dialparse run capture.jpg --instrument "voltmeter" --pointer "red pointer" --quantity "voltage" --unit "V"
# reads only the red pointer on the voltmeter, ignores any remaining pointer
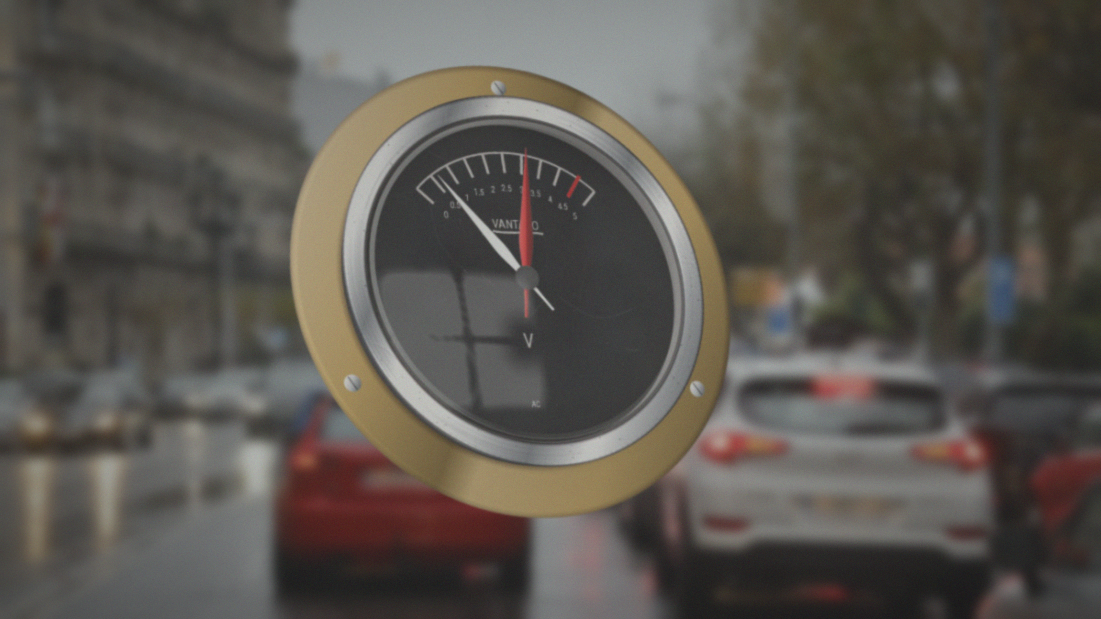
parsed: 3 V
